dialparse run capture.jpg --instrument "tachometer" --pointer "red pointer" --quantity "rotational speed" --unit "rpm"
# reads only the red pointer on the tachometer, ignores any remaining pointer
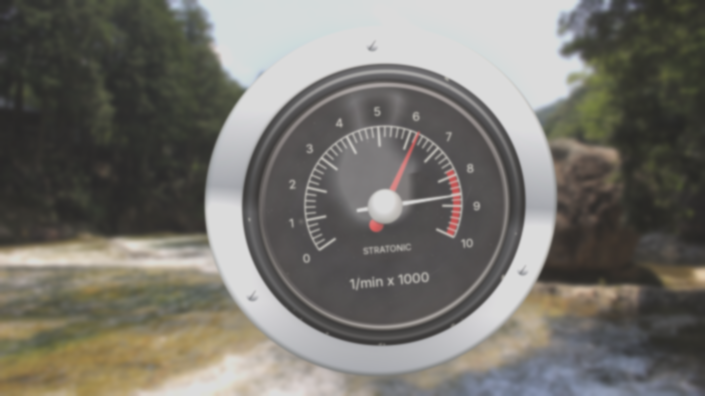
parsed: 6200 rpm
